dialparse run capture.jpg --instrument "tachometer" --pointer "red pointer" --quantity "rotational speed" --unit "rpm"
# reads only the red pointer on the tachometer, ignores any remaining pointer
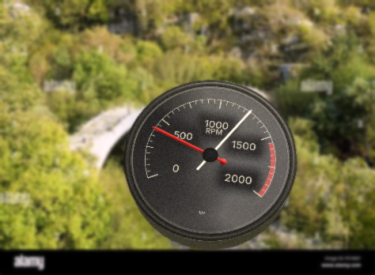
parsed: 400 rpm
